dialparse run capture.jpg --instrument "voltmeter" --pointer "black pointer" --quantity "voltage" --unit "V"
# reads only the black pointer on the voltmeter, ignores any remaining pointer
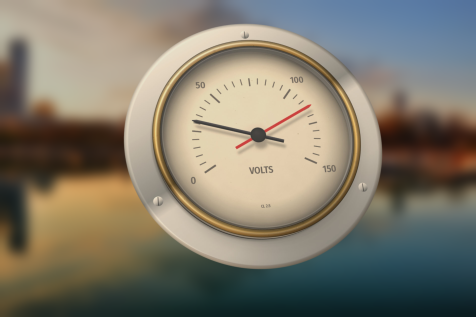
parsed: 30 V
